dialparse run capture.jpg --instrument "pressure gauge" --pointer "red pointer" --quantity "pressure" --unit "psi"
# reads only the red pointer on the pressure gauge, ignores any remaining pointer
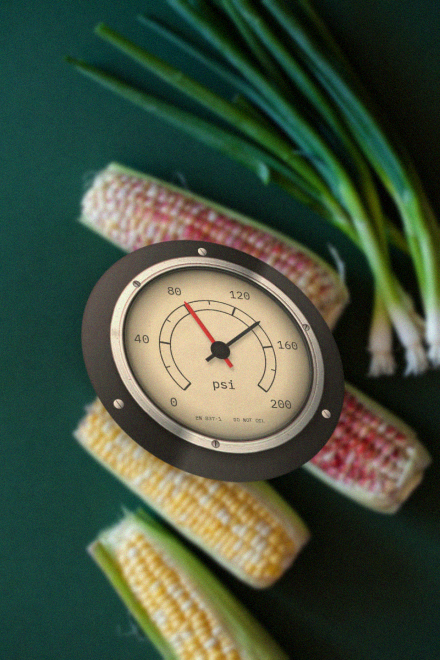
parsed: 80 psi
